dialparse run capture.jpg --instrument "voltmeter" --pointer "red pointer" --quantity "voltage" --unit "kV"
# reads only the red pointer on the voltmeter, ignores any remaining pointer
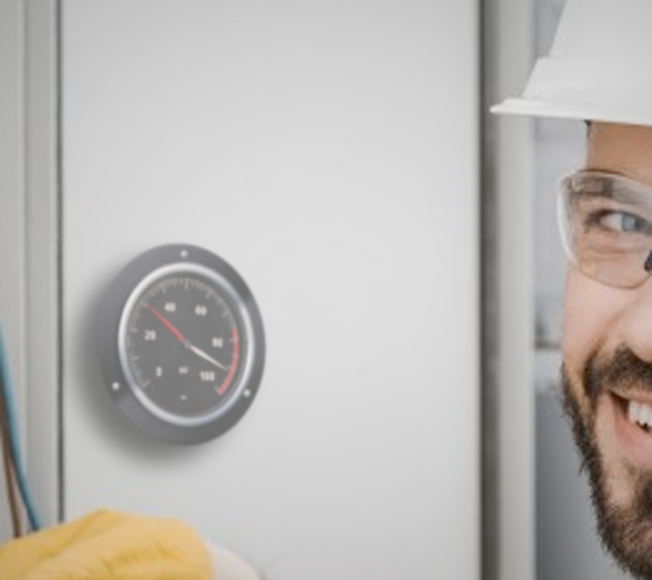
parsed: 30 kV
